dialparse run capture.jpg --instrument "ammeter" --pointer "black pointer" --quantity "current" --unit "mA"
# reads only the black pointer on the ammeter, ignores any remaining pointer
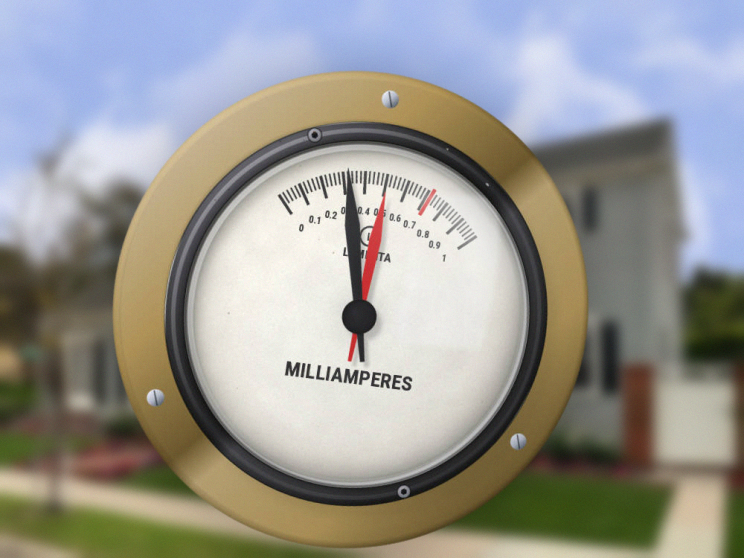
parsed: 0.32 mA
